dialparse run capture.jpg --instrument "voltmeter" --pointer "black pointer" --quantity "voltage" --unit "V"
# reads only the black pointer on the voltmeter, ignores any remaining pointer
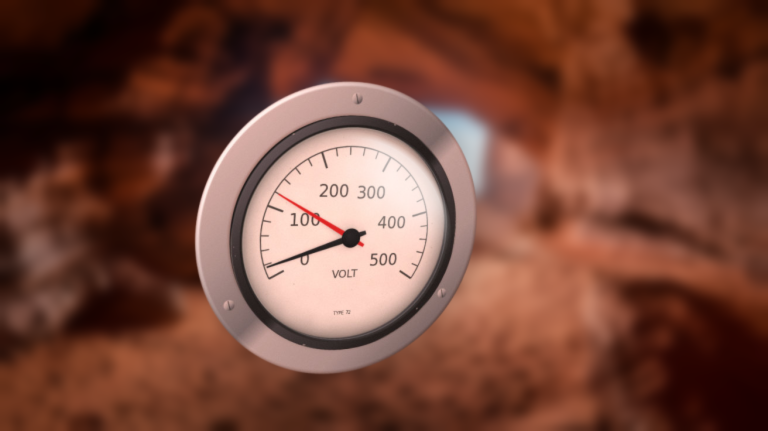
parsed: 20 V
